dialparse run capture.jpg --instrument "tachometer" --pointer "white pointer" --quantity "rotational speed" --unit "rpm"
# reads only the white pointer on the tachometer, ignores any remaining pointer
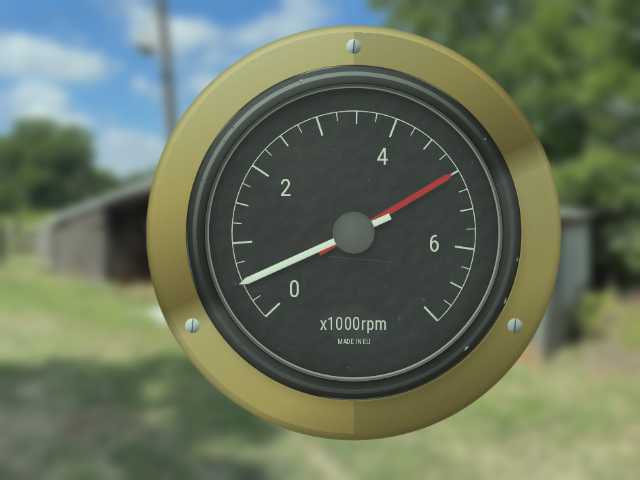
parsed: 500 rpm
